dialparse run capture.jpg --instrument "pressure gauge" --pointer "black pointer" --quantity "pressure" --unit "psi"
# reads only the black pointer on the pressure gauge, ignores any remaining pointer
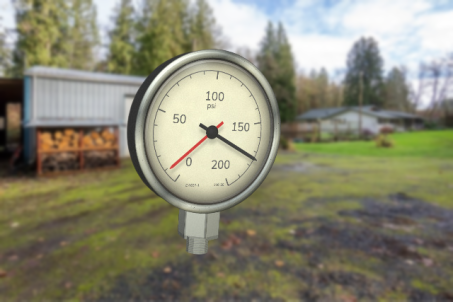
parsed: 175 psi
